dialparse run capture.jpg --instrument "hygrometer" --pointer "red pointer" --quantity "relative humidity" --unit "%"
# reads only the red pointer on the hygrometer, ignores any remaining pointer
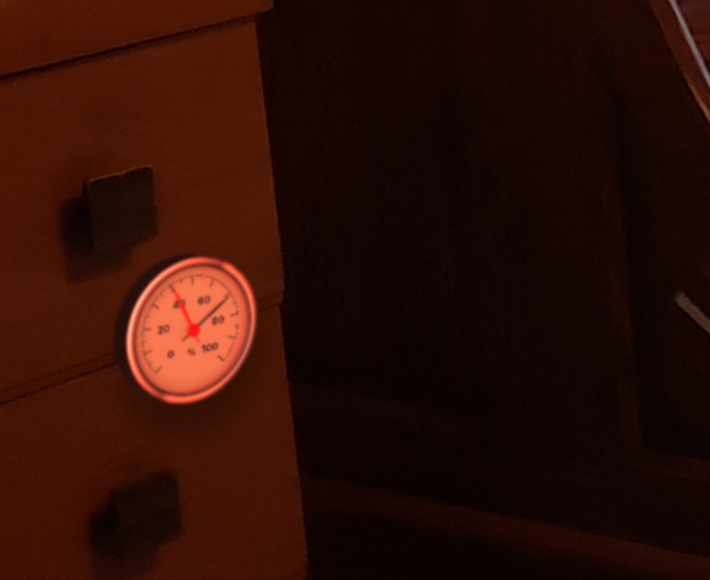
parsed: 40 %
